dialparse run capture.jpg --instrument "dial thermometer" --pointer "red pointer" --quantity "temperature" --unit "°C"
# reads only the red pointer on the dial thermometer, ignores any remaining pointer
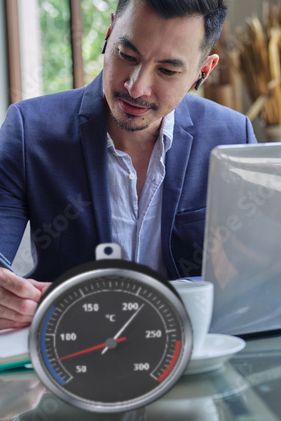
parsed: 75 °C
